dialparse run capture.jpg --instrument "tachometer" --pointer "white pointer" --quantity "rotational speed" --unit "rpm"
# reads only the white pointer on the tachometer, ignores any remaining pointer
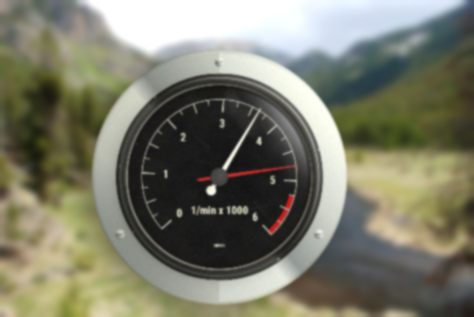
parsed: 3625 rpm
